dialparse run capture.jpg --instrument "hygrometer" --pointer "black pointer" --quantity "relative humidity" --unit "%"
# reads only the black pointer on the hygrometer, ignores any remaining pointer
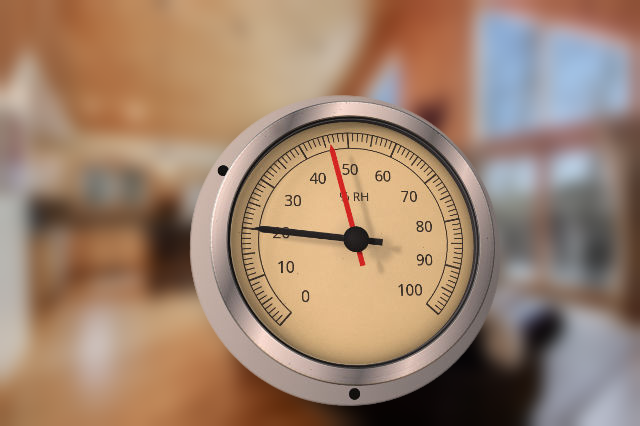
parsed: 20 %
